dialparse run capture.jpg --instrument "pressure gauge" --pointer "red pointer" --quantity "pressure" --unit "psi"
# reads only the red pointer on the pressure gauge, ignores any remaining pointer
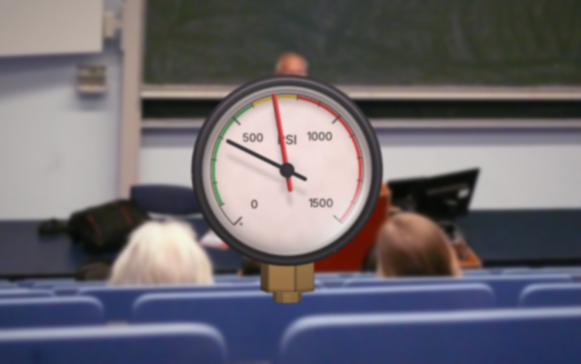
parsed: 700 psi
